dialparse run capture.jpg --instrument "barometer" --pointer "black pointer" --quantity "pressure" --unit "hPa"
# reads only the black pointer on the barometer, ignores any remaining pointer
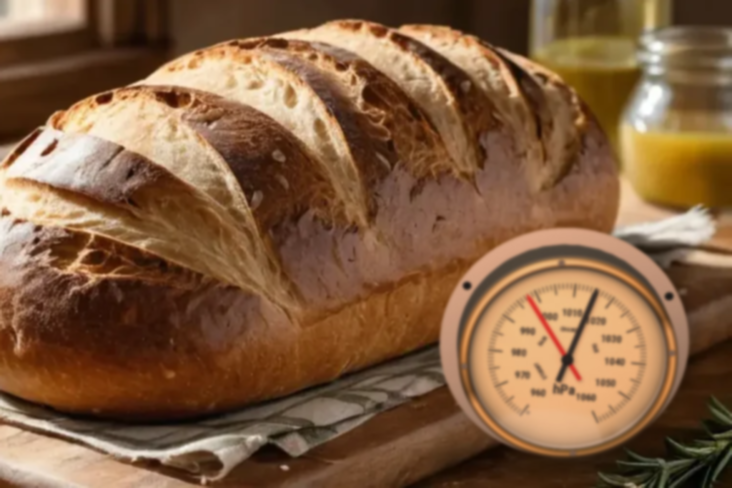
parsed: 1015 hPa
